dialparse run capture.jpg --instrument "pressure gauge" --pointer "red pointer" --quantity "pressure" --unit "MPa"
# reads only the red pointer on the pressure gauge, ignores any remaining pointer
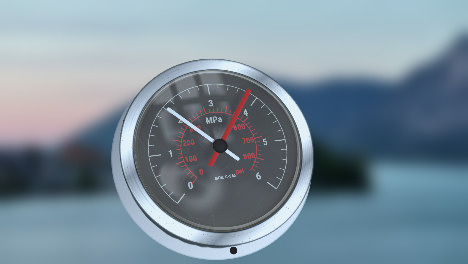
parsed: 3.8 MPa
